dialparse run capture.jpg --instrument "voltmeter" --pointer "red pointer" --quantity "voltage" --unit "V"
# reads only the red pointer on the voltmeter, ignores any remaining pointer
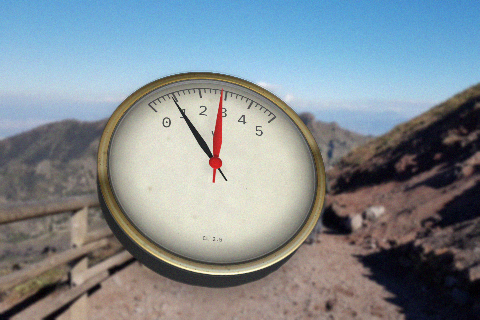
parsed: 2.8 V
